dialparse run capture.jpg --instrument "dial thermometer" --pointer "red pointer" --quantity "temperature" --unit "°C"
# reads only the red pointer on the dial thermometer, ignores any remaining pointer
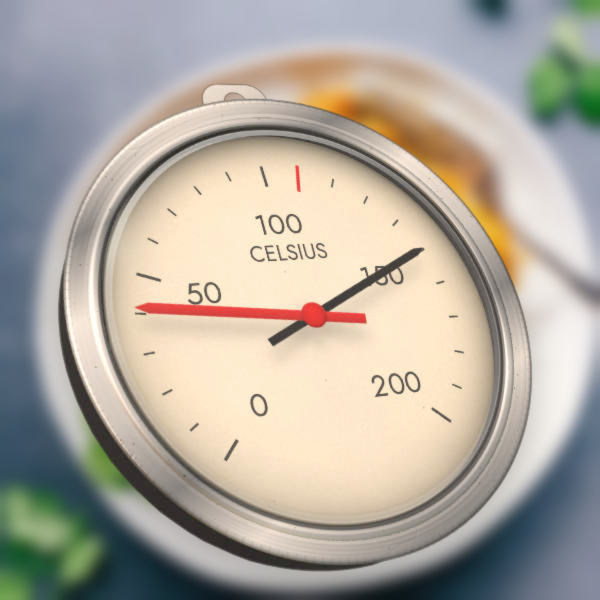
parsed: 40 °C
